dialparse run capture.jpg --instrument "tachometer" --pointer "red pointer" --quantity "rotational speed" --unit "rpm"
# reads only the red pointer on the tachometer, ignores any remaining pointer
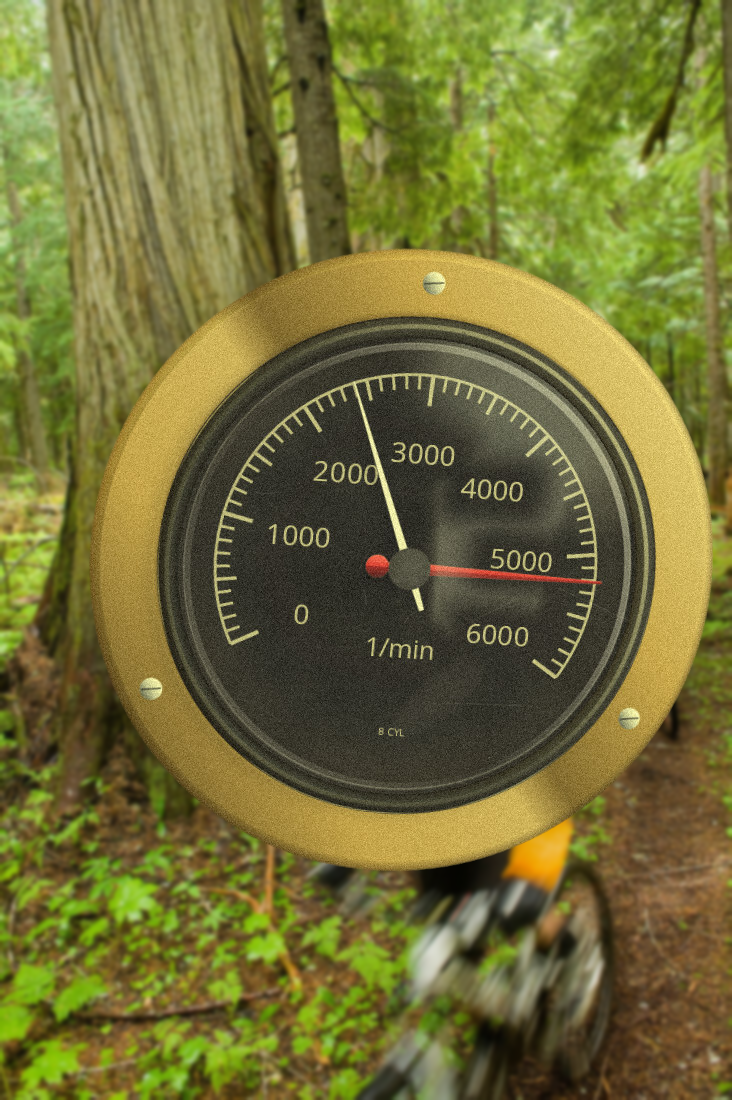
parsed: 5200 rpm
